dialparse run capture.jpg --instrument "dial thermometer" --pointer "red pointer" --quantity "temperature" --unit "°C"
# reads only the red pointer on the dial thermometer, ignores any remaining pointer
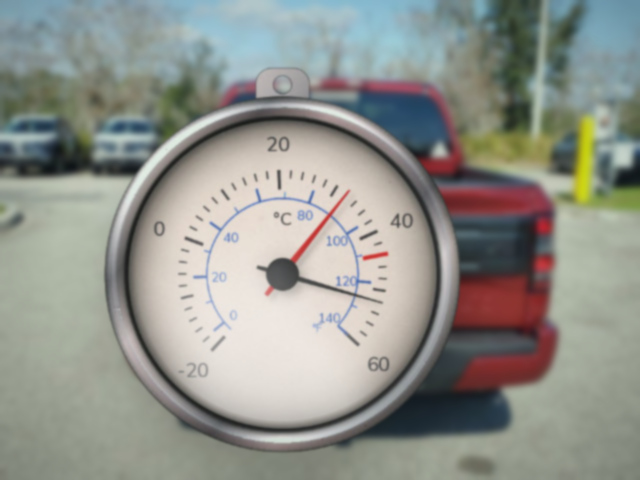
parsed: 32 °C
